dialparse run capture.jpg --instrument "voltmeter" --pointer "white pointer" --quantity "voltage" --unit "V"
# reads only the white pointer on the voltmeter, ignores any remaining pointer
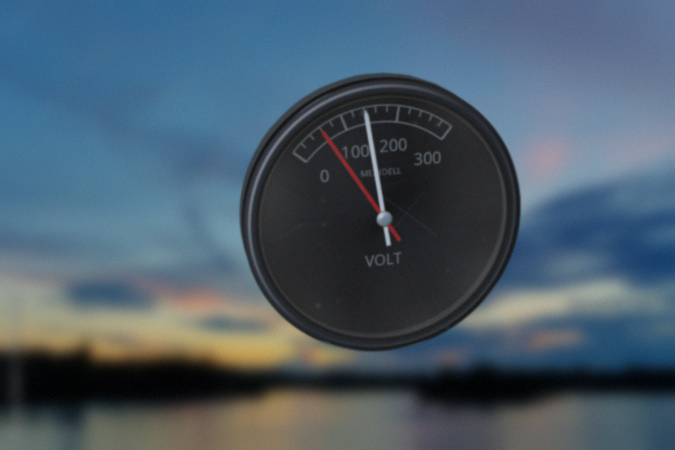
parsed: 140 V
